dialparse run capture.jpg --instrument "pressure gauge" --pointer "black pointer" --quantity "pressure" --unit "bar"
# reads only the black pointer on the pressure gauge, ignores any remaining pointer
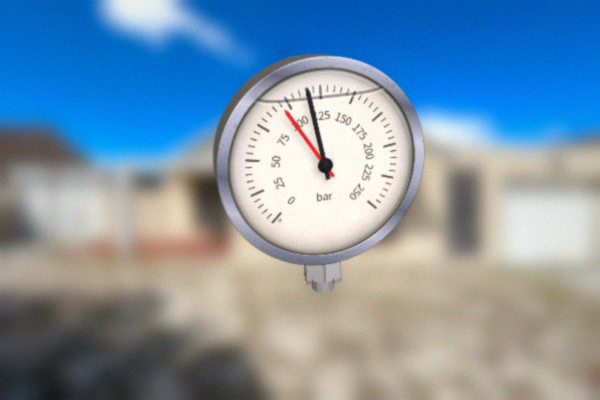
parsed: 115 bar
